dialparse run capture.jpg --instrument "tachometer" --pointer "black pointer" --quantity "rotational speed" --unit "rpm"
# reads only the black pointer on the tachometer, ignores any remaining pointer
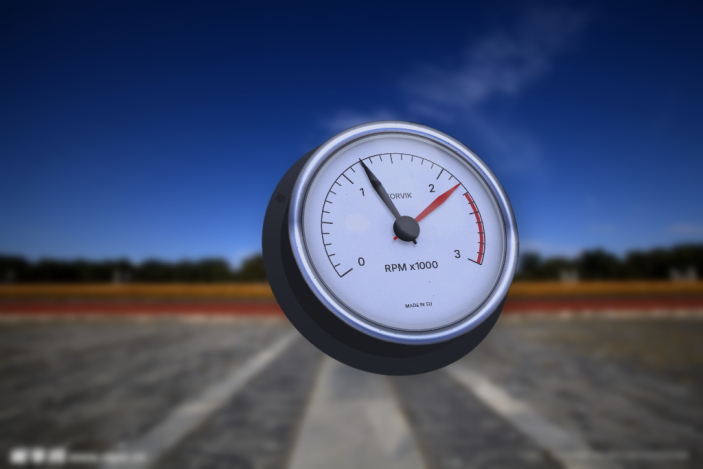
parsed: 1200 rpm
